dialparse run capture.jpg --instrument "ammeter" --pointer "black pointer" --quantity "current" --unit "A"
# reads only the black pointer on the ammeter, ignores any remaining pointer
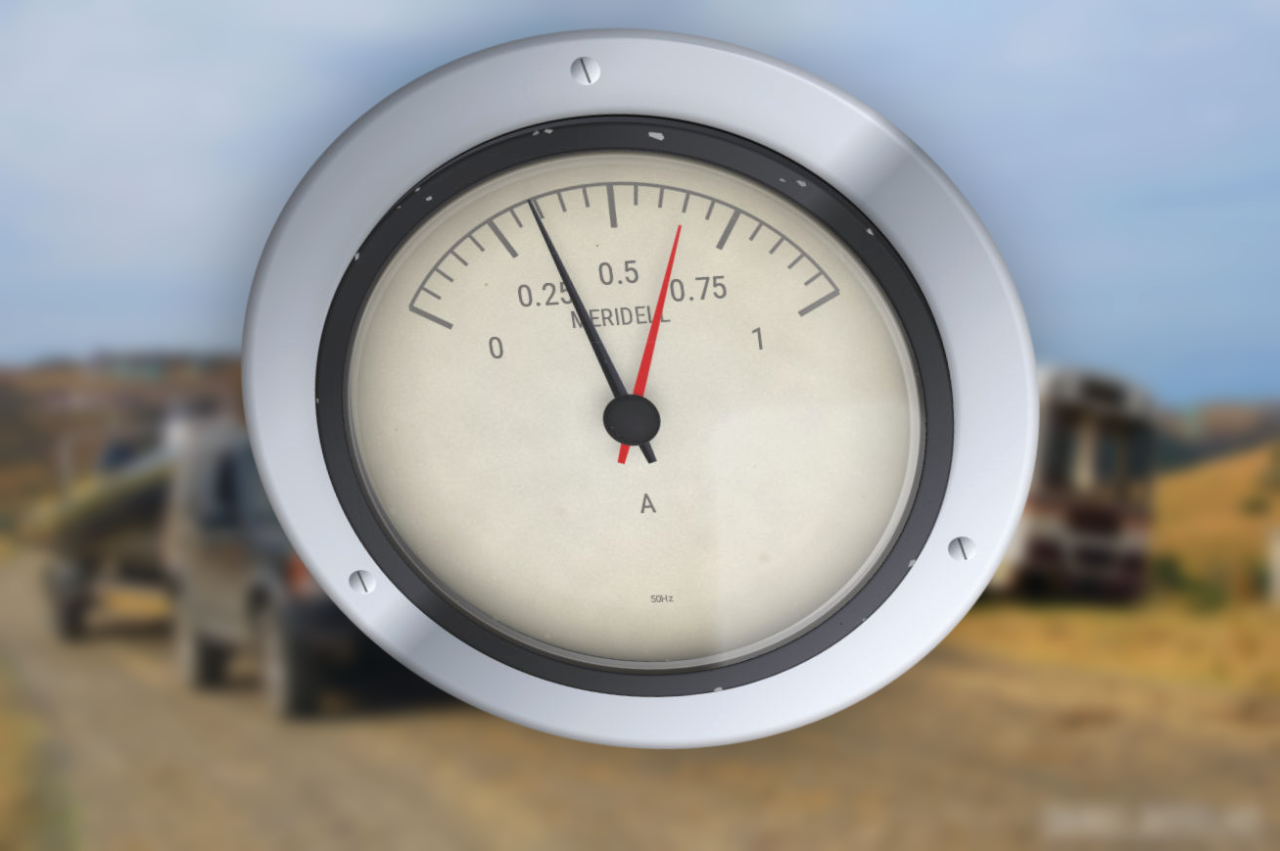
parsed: 0.35 A
